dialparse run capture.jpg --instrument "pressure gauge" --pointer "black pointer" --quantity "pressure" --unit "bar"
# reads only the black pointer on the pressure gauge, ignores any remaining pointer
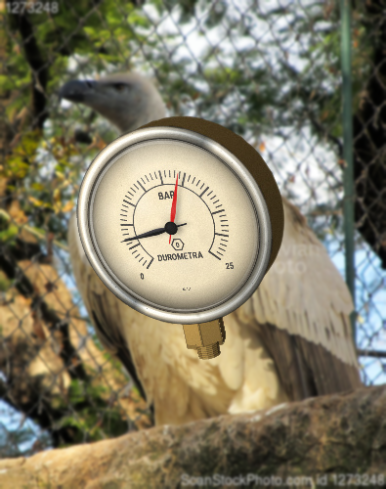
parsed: 3.5 bar
